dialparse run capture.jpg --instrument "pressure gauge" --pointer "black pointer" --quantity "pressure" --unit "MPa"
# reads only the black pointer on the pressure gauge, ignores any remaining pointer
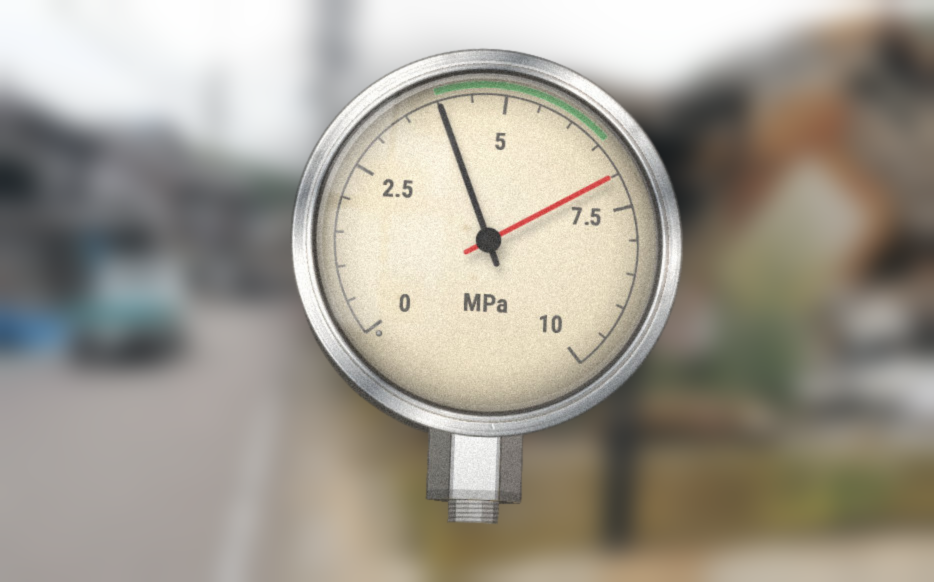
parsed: 4 MPa
